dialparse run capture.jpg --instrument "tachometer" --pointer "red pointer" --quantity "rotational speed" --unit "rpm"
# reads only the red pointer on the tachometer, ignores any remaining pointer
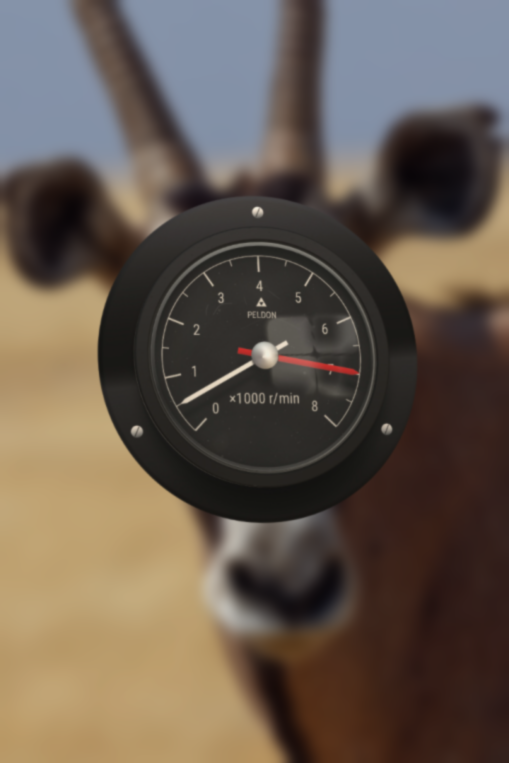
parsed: 7000 rpm
